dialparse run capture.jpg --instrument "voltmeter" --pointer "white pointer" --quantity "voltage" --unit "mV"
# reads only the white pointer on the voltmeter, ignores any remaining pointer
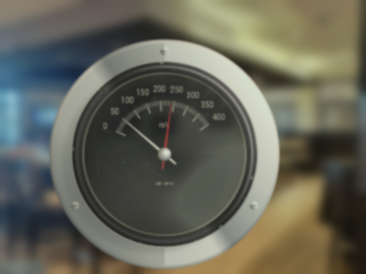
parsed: 50 mV
